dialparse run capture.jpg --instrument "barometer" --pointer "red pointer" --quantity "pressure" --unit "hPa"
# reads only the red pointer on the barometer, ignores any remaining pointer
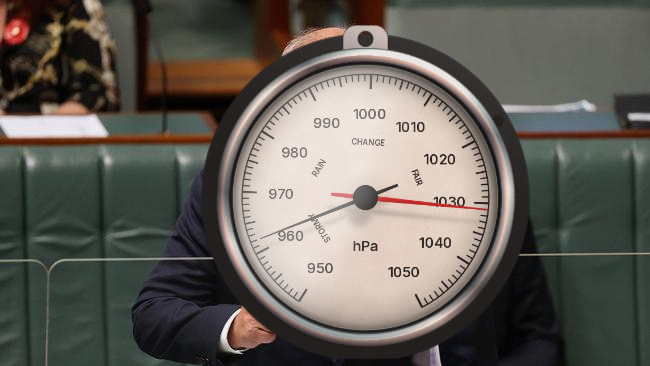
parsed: 1031 hPa
